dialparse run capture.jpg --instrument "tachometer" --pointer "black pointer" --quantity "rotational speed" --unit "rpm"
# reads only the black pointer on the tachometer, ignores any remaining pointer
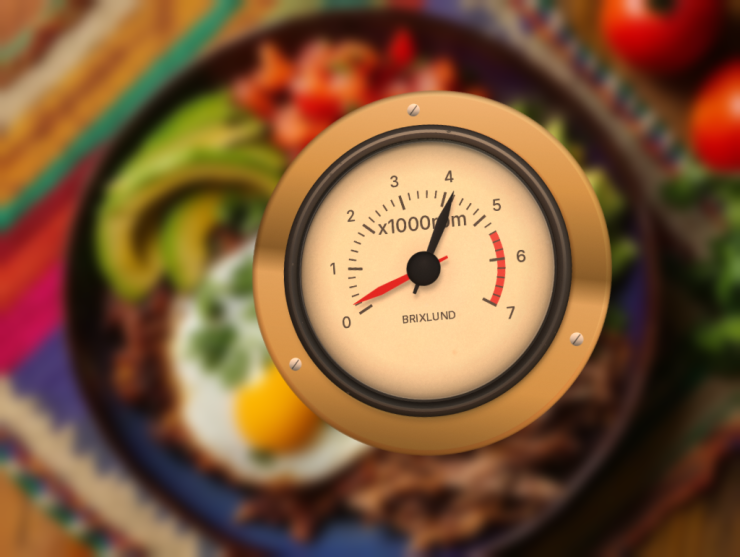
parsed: 4200 rpm
